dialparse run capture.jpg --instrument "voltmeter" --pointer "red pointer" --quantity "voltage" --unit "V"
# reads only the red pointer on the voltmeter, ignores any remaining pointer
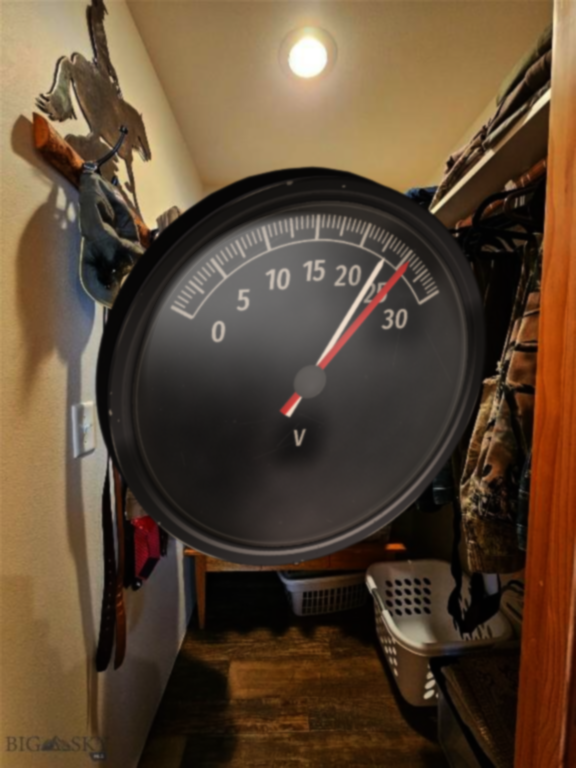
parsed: 25 V
